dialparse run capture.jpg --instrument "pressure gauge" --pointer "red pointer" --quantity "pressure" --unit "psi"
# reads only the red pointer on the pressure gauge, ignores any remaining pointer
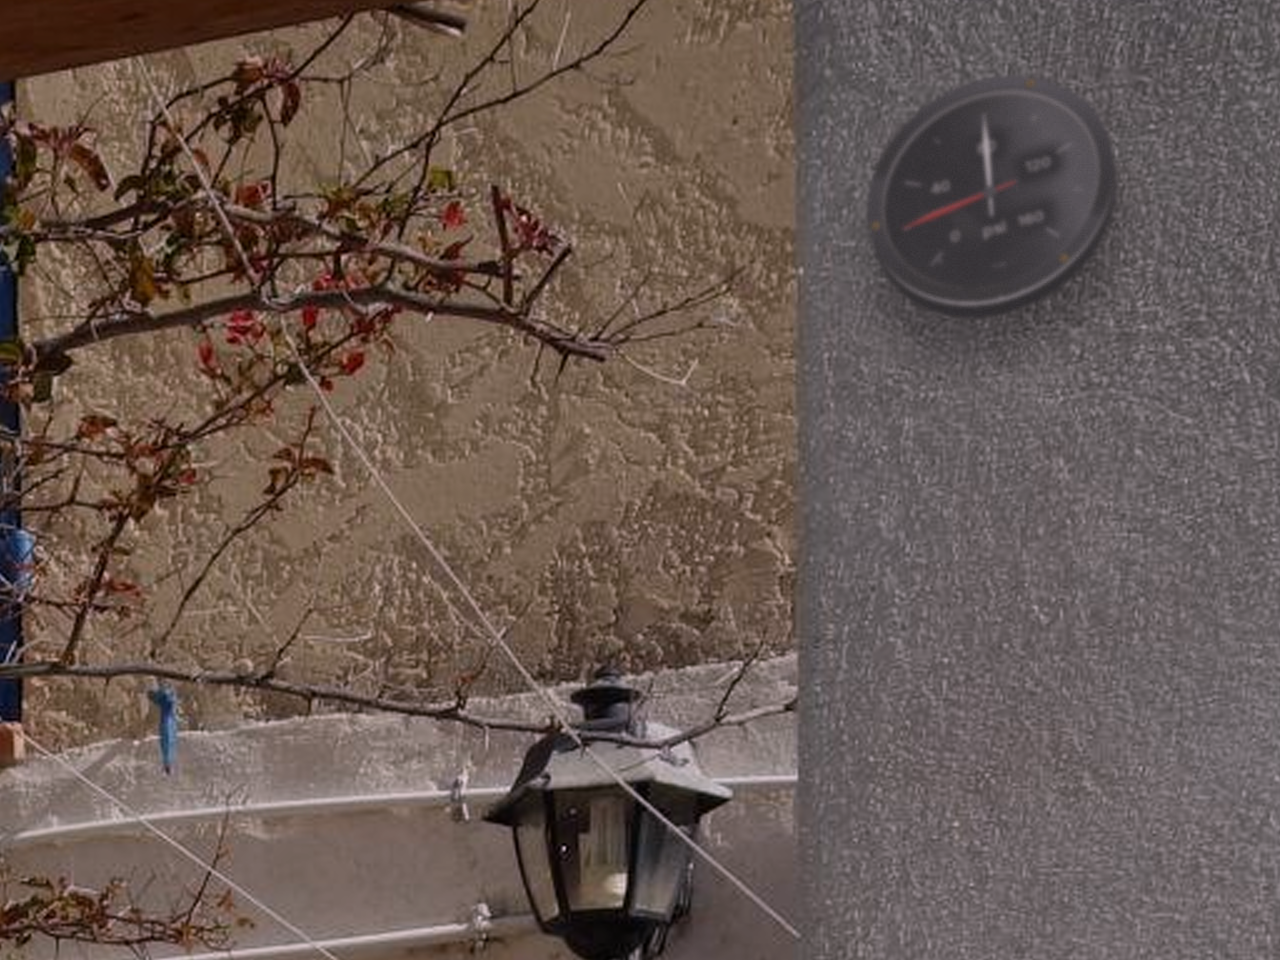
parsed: 20 psi
